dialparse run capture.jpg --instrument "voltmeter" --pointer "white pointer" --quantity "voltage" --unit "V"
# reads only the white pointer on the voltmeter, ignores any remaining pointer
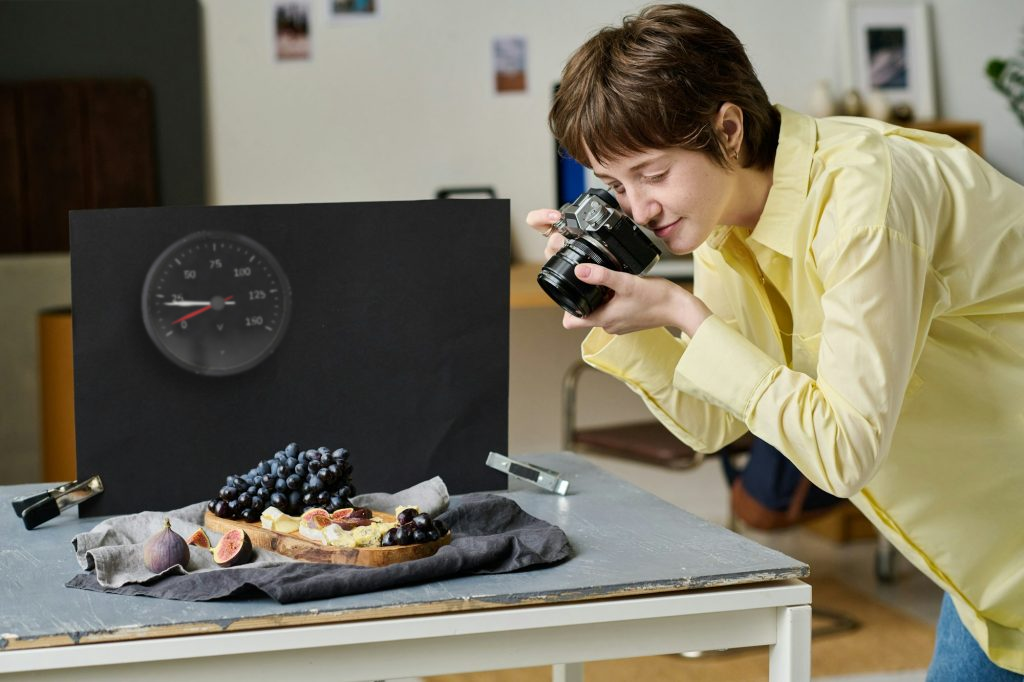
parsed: 20 V
